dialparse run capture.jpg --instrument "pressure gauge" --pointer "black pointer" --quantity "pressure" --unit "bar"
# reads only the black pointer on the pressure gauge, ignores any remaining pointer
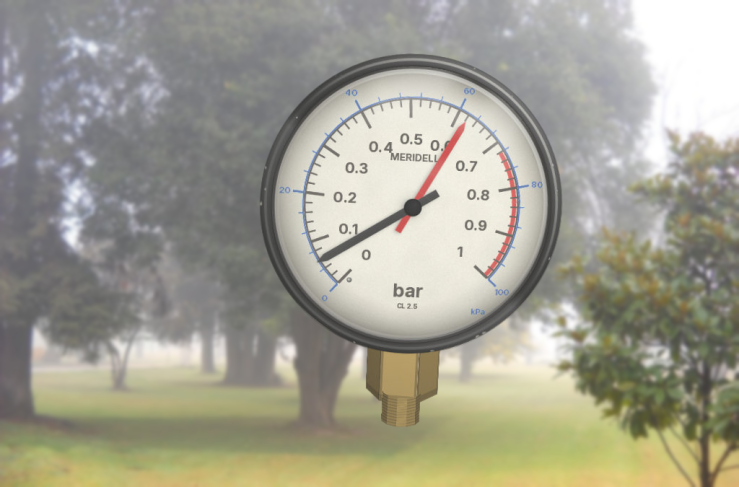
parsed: 0.06 bar
